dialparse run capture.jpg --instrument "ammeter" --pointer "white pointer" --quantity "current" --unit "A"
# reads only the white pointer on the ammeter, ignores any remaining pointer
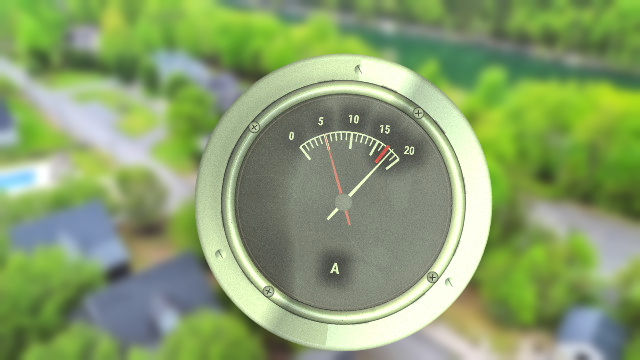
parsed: 18 A
